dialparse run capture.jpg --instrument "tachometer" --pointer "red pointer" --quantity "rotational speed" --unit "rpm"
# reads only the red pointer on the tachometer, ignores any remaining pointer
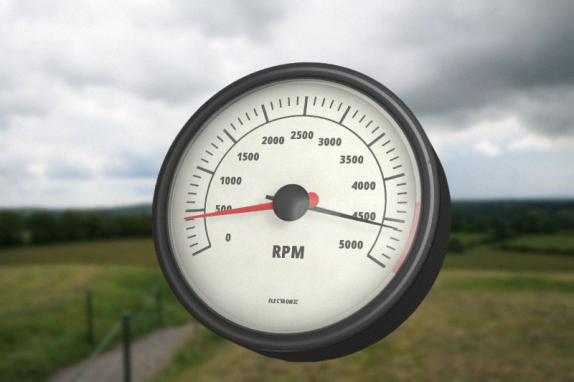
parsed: 400 rpm
